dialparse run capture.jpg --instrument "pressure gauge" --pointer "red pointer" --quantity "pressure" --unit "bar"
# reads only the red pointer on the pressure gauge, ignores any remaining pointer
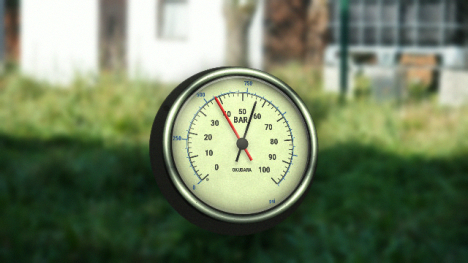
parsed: 38 bar
